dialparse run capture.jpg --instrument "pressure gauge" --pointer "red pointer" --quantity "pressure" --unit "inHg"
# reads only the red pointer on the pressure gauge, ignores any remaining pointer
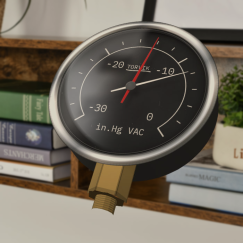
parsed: -14 inHg
